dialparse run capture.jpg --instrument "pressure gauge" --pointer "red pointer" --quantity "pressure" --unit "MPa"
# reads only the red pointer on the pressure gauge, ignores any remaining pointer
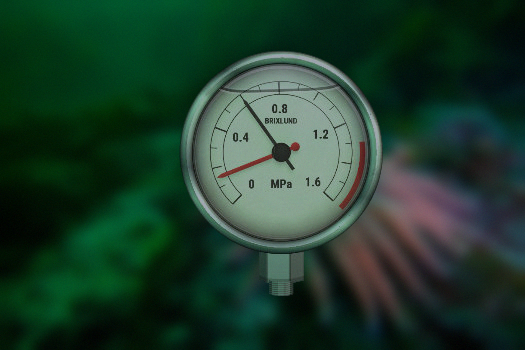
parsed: 0.15 MPa
